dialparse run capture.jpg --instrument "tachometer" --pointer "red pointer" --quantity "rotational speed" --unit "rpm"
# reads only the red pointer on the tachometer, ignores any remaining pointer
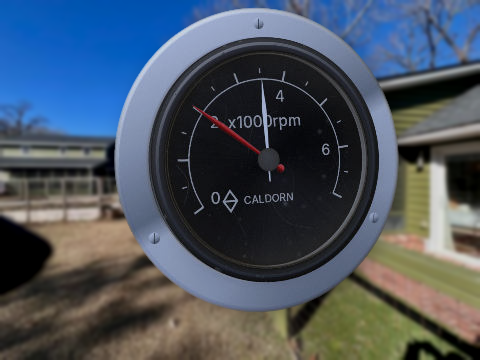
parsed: 2000 rpm
